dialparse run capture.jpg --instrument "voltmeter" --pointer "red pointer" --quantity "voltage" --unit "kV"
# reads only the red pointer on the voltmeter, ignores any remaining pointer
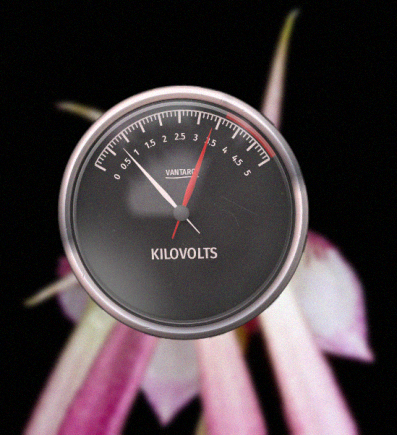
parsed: 3.4 kV
